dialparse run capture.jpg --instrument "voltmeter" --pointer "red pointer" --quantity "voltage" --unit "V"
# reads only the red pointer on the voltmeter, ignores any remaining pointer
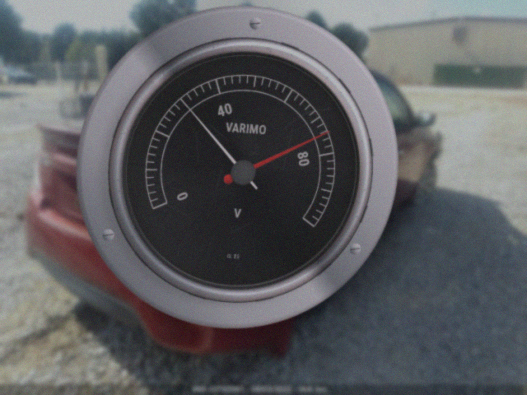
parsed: 74 V
